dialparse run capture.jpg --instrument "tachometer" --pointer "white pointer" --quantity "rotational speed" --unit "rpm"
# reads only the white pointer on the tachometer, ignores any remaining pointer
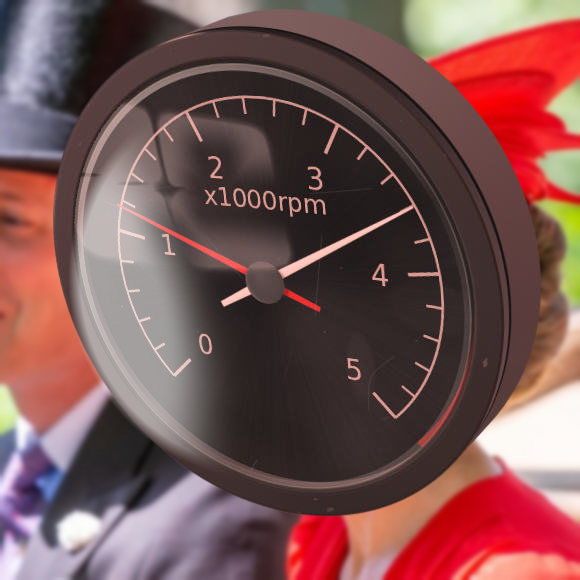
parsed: 3600 rpm
